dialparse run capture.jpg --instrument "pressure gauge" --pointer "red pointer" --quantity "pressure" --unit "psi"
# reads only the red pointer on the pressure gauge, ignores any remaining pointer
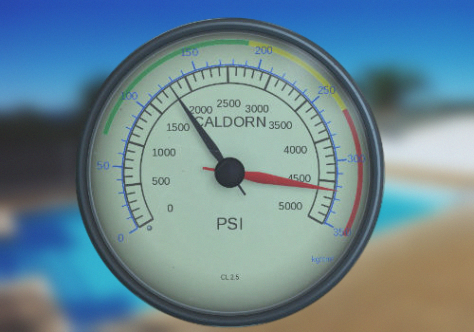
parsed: 4600 psi
